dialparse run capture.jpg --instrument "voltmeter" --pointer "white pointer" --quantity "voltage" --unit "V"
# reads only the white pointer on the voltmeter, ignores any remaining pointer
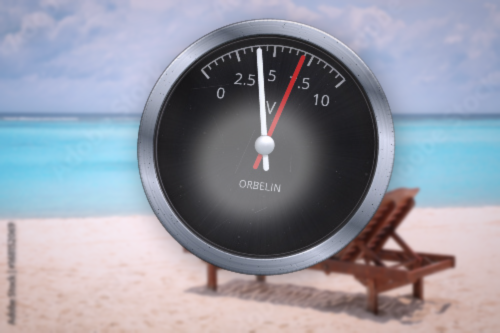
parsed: 4 V
